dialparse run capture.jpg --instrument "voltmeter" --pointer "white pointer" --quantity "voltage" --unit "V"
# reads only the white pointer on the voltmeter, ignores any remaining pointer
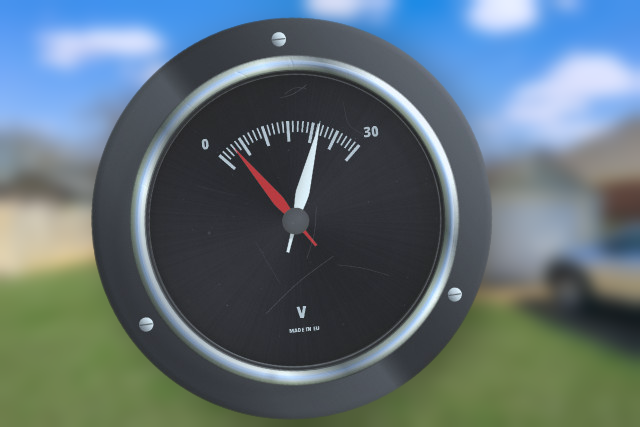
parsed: 21 V
